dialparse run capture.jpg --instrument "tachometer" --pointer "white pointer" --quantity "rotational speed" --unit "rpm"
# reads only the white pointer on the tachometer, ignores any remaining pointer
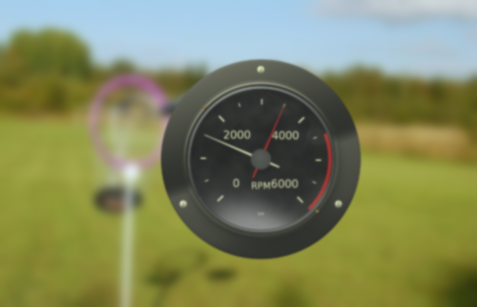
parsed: 1500 rpm
